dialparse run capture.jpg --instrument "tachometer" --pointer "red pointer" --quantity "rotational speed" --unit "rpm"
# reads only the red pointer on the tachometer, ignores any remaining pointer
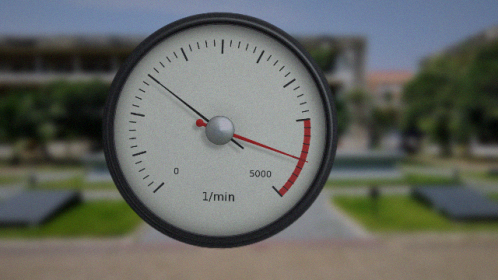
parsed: 4500 rpm
